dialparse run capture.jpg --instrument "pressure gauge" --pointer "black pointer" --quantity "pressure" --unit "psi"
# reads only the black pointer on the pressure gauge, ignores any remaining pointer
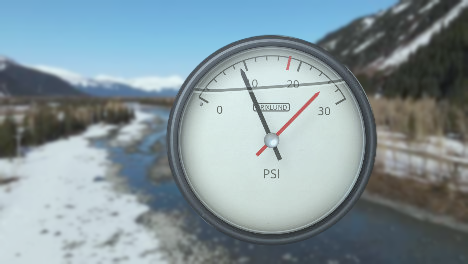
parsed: 9 psi
